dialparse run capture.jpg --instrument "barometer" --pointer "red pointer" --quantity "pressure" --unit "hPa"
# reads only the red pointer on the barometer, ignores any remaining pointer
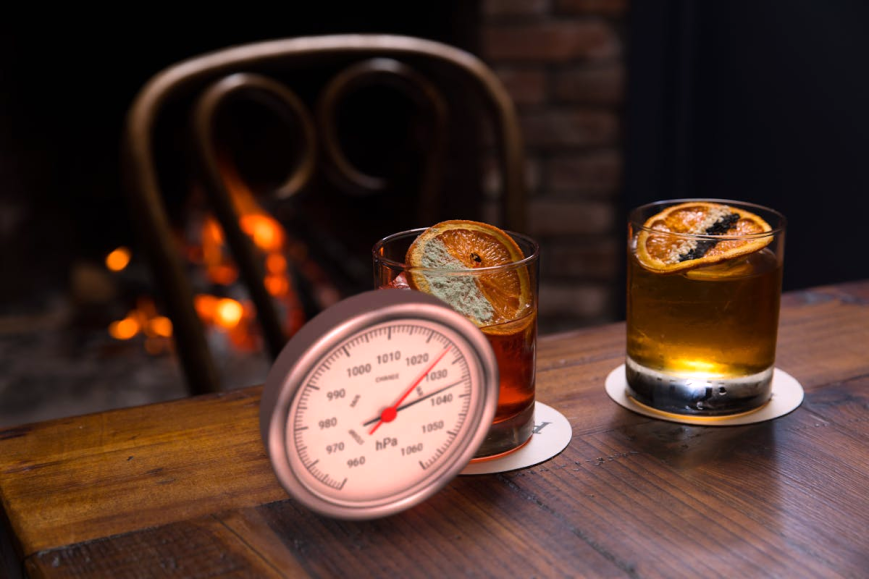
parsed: 1025 hPa
